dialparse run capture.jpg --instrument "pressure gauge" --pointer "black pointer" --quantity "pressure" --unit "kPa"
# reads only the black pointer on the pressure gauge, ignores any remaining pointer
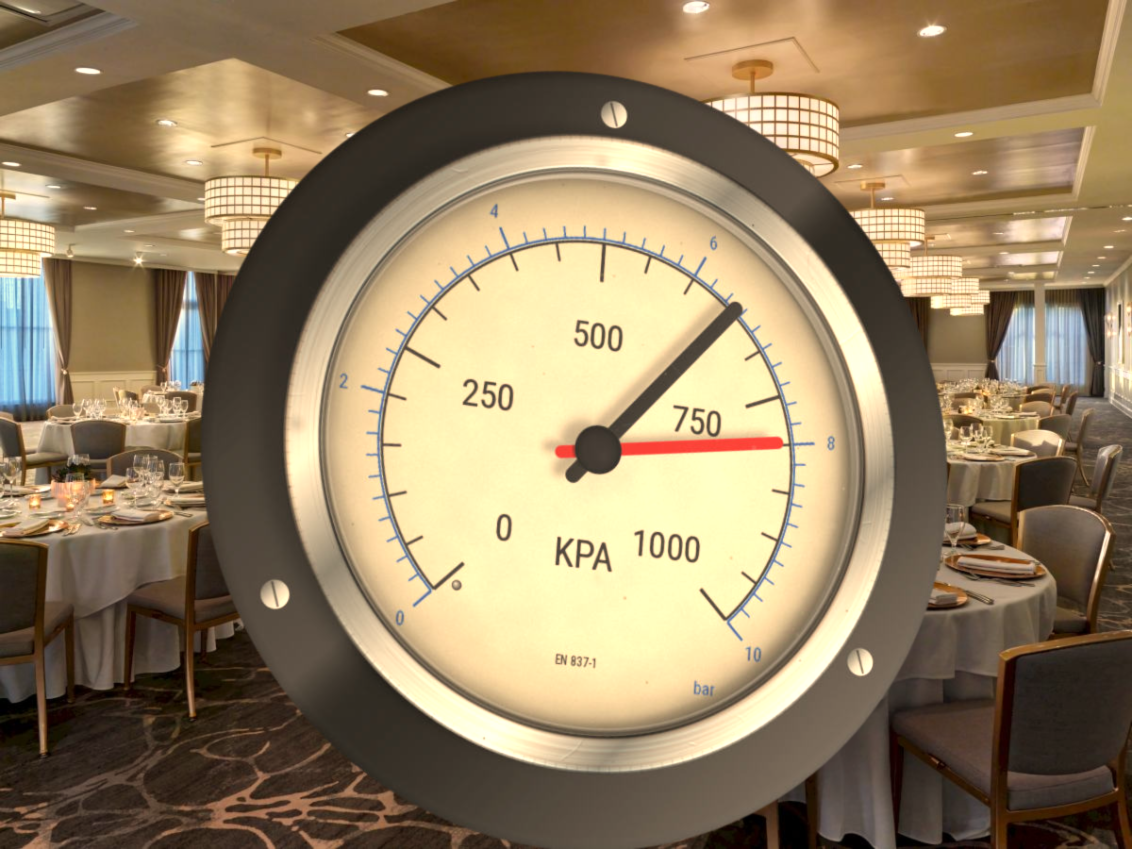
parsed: 650 kPa
